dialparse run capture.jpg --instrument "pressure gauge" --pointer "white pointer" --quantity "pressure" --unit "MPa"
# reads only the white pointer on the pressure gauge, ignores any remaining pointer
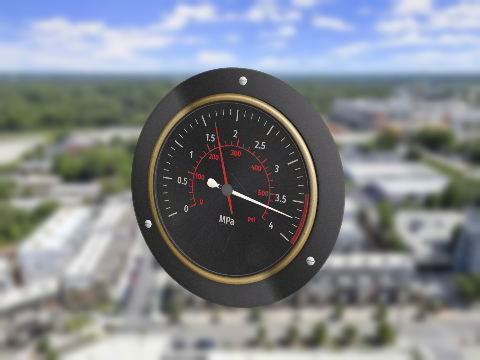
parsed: 3.7 MPa
